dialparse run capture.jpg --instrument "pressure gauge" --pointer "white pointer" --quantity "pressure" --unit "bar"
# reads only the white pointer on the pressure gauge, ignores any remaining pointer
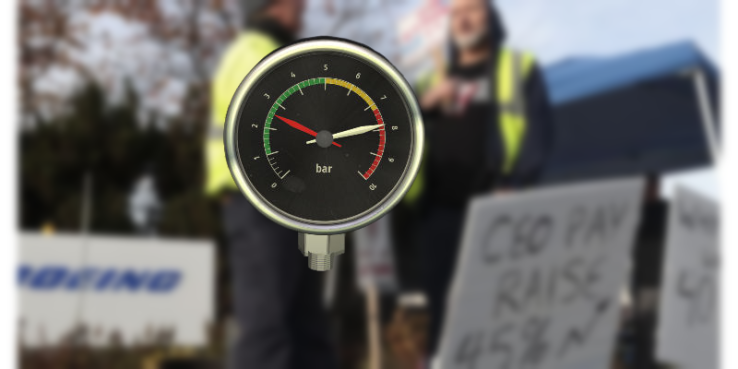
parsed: 7.8 bar
